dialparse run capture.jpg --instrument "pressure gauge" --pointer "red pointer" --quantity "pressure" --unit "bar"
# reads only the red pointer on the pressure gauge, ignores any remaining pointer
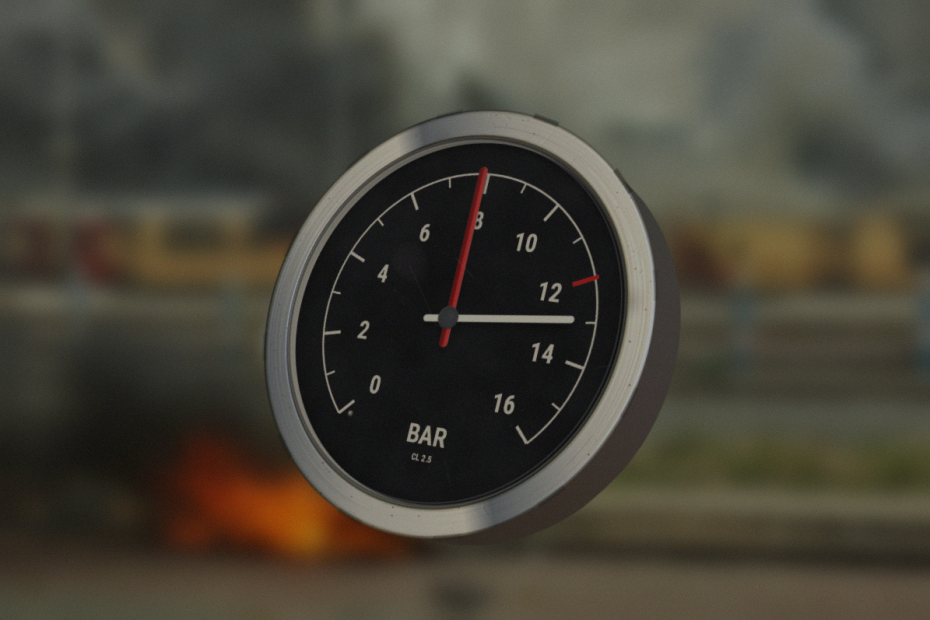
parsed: 8 bar
